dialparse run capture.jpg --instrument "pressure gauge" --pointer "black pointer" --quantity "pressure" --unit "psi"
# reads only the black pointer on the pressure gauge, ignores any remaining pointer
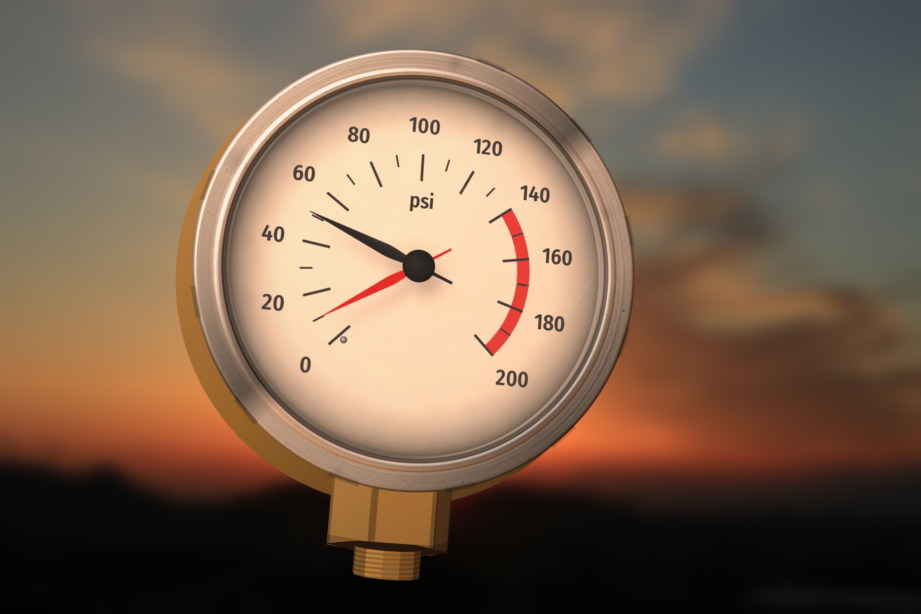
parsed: 50 psi
